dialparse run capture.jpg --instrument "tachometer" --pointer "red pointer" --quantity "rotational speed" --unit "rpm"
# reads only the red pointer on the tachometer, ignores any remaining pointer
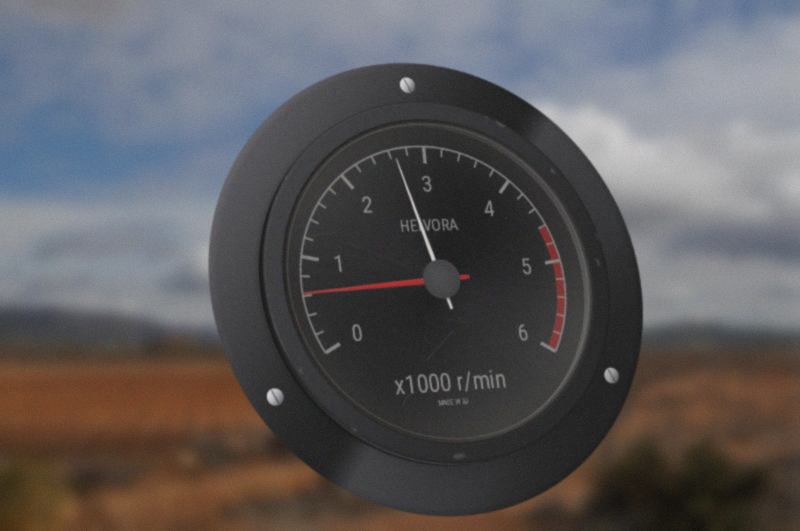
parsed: 600 rpm
